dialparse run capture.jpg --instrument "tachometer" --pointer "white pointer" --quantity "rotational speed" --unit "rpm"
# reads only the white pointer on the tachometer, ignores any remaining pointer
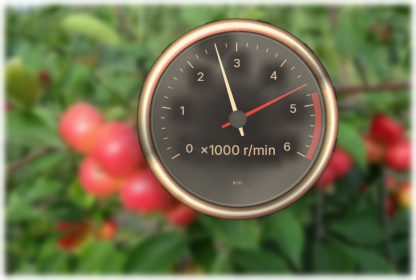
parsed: 2600 rpm
